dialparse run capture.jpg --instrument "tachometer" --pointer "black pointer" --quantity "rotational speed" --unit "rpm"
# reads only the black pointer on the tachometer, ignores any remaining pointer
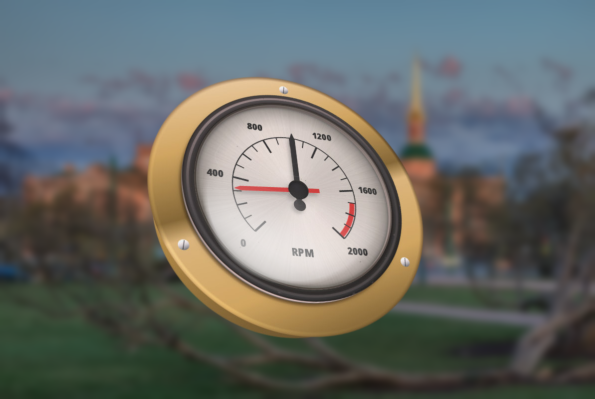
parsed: 1000 rpm
